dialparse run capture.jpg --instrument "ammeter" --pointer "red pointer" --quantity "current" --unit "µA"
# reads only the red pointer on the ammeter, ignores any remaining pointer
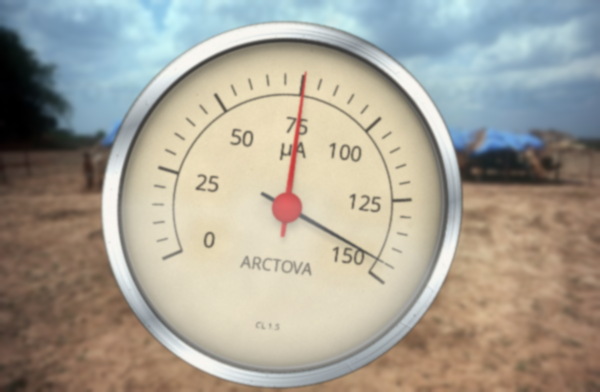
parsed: 75 µA
